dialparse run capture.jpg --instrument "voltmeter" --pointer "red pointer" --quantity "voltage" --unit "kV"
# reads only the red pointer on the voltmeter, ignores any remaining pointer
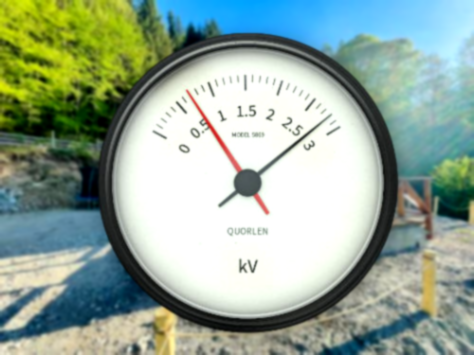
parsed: 0.7 kV
